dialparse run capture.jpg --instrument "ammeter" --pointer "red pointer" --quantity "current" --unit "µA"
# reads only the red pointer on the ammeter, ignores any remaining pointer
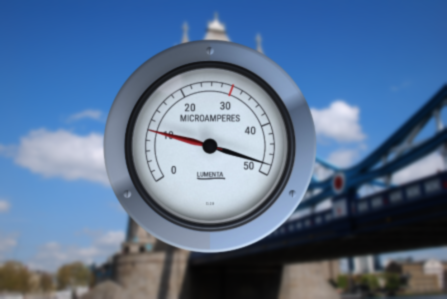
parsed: 10 µA
